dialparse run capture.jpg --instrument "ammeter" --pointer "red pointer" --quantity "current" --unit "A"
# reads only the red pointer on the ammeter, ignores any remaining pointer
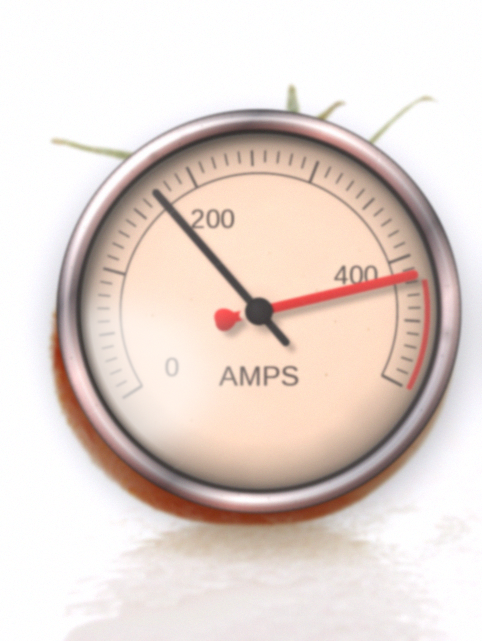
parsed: 415 A
